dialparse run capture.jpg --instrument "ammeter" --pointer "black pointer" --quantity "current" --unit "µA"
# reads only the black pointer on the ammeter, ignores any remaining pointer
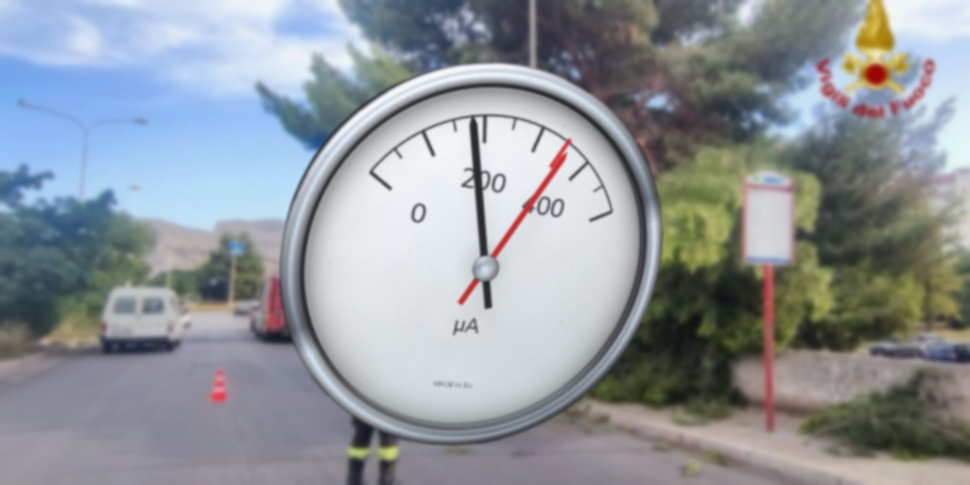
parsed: 175 µA
